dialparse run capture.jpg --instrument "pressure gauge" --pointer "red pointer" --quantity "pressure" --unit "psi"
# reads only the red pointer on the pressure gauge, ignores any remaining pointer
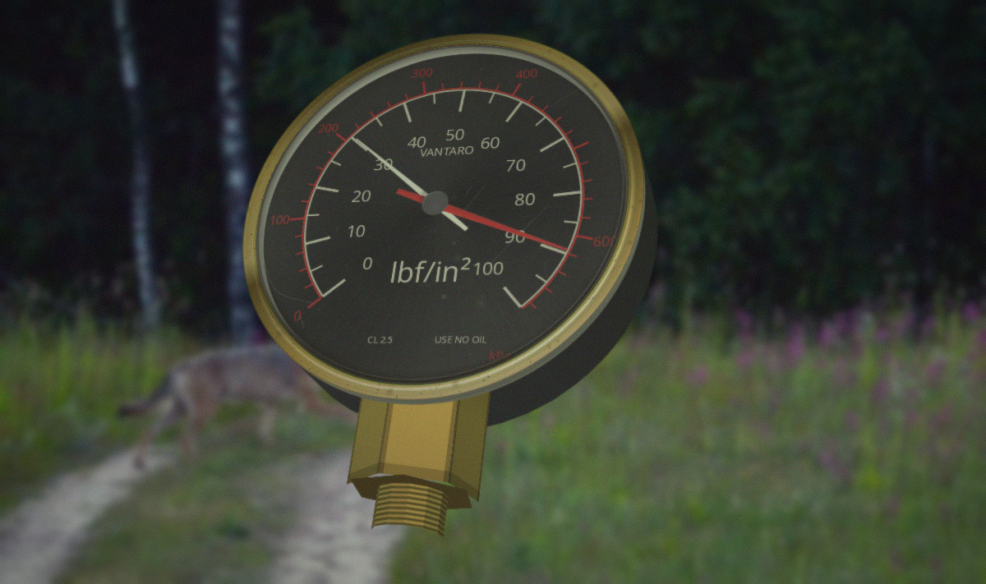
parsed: 90 psi
